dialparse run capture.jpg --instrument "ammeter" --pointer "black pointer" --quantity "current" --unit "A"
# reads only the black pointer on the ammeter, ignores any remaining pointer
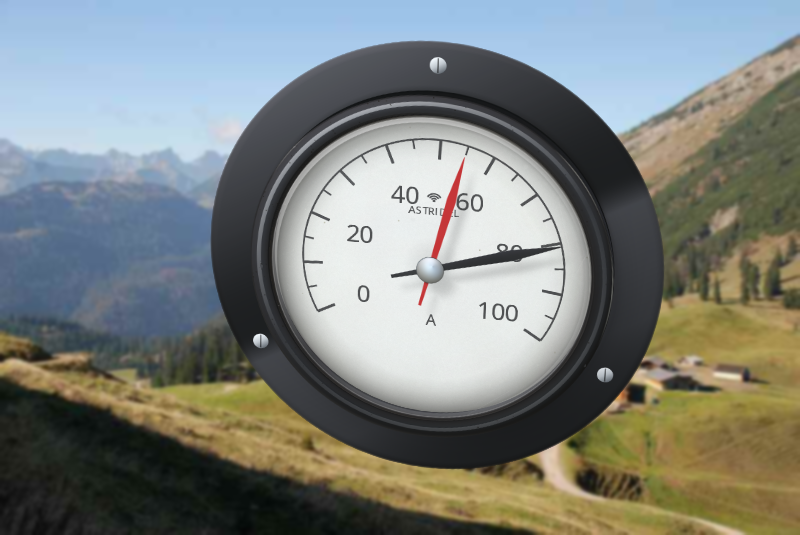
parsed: 80 A
